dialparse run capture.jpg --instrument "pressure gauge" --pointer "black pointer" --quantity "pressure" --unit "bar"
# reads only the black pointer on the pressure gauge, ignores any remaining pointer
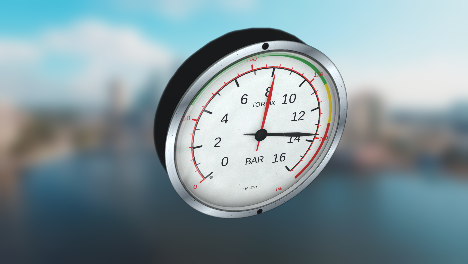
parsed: 13.5 bar
